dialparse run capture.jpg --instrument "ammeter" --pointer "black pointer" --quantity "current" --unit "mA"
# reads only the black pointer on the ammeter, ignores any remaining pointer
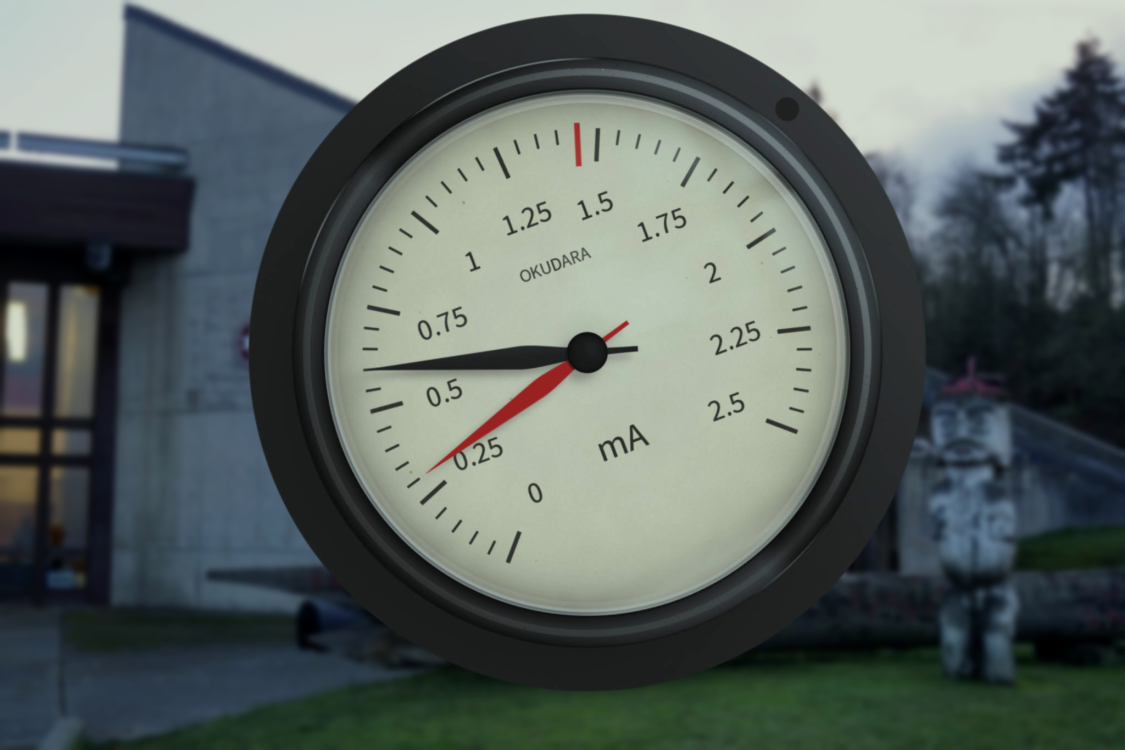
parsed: 0.6 mA
